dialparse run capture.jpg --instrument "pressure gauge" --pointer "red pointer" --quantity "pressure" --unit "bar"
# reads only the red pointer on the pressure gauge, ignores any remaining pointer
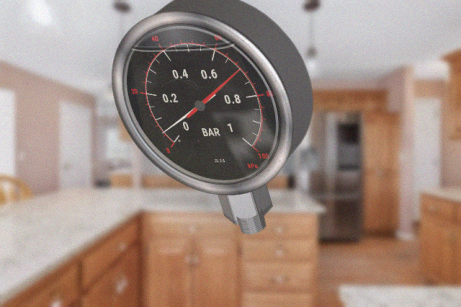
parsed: 0.7 bar
